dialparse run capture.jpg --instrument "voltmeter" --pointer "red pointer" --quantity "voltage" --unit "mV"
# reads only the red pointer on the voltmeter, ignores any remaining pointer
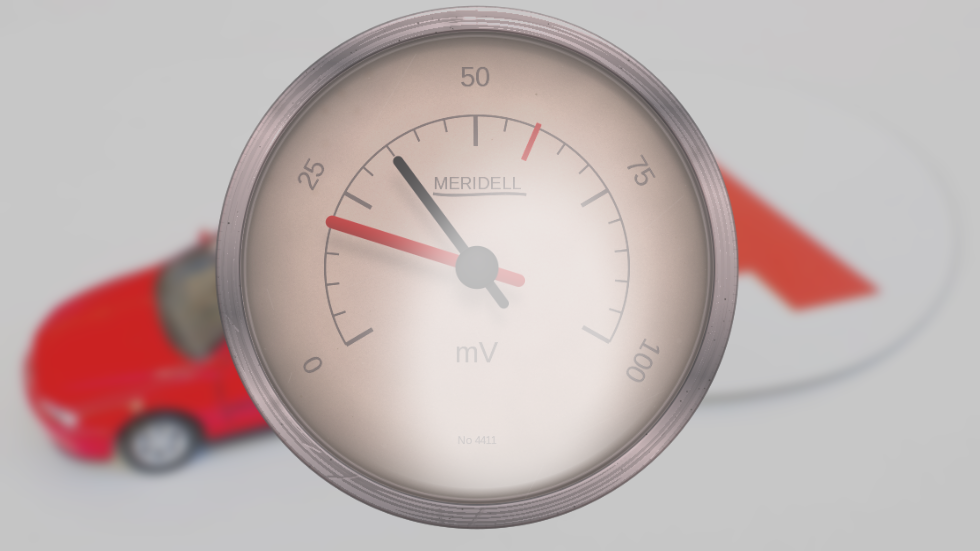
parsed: 20 mV
